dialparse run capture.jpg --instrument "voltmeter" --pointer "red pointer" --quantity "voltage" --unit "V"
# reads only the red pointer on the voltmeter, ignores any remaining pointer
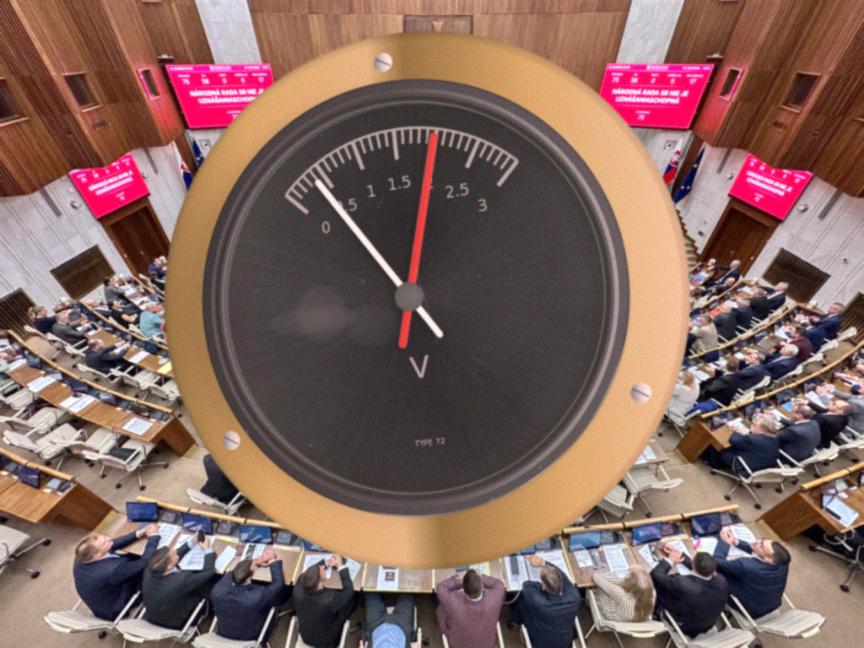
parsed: 2 V
